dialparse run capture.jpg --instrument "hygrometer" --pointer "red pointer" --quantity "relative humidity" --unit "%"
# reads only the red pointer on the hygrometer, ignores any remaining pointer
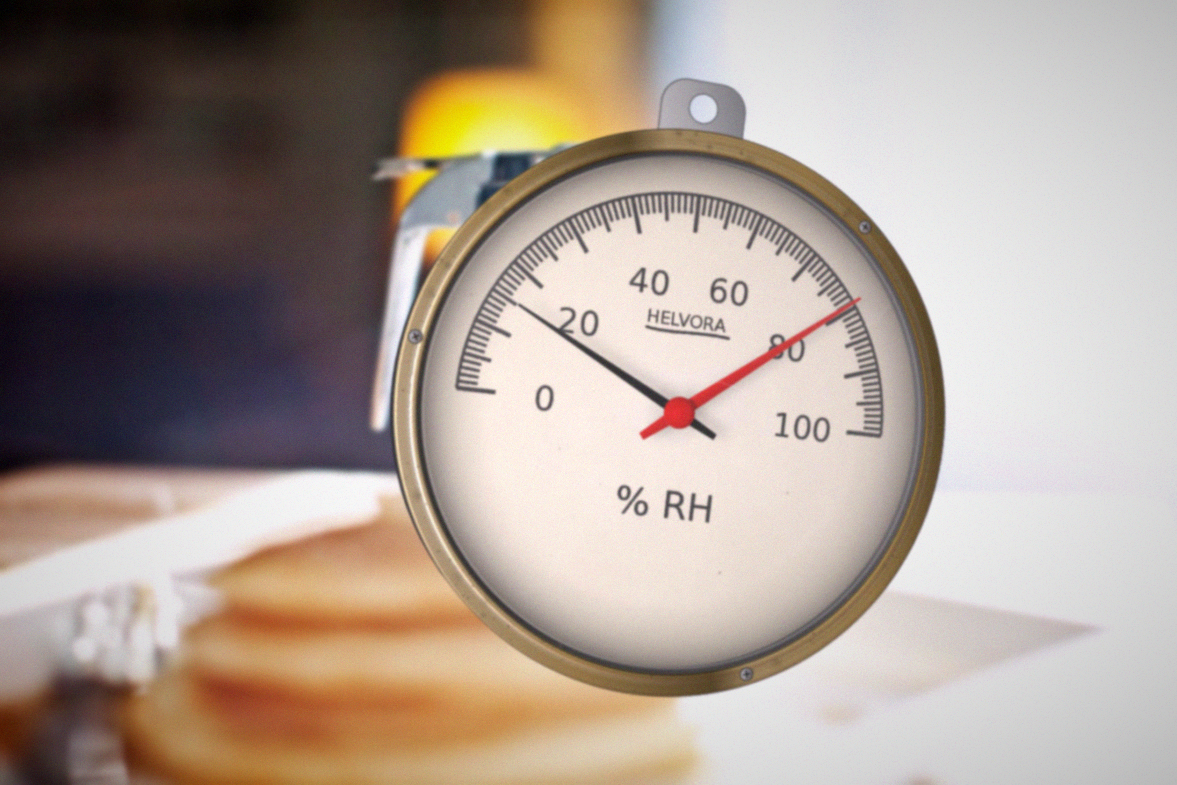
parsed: 79 %
